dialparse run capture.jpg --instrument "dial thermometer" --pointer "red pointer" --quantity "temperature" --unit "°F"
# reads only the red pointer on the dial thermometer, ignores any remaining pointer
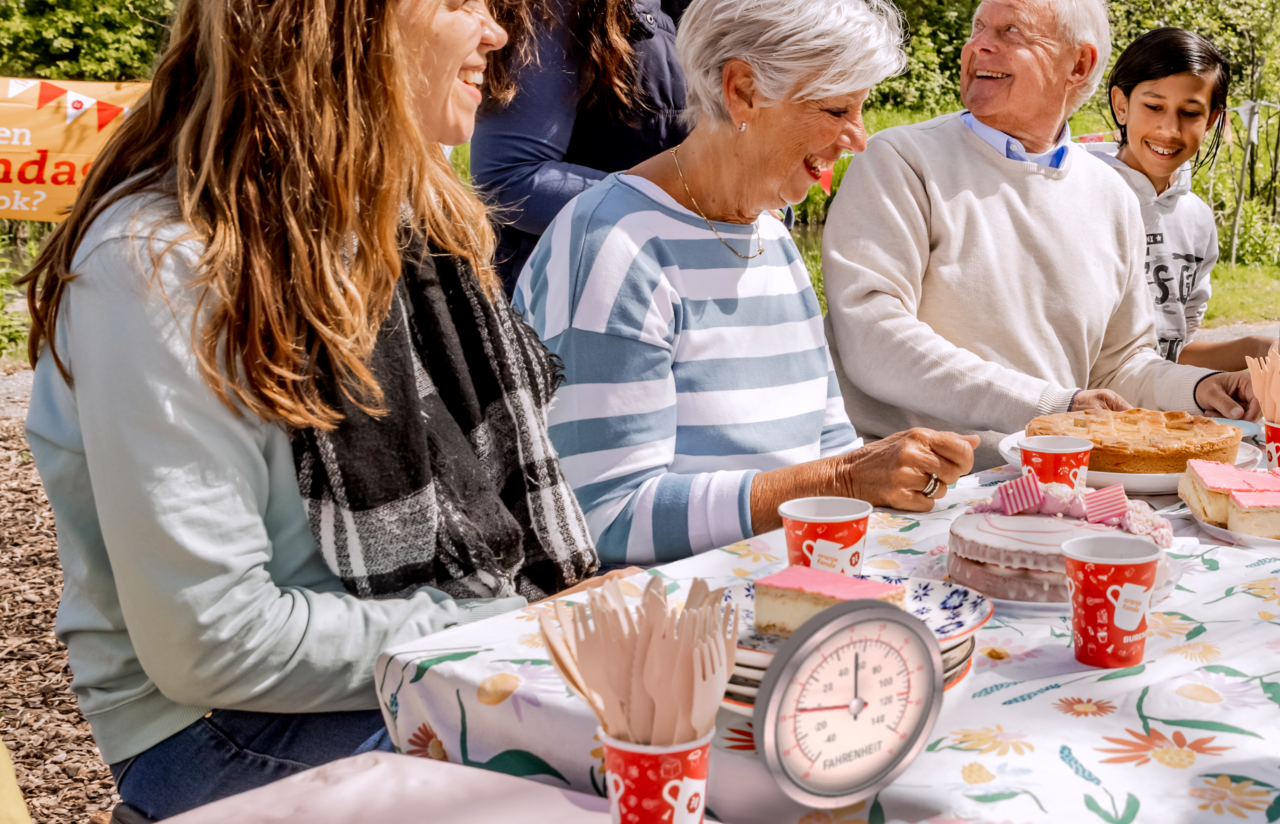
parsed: 0 °F
